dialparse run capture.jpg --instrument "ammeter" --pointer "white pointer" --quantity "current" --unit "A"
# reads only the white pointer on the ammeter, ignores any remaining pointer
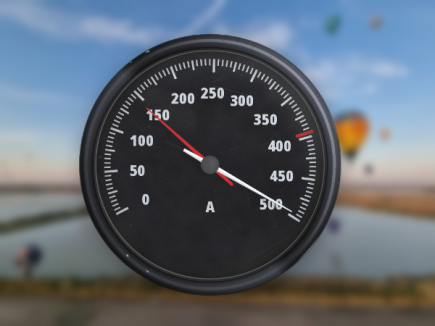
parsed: 495 A
